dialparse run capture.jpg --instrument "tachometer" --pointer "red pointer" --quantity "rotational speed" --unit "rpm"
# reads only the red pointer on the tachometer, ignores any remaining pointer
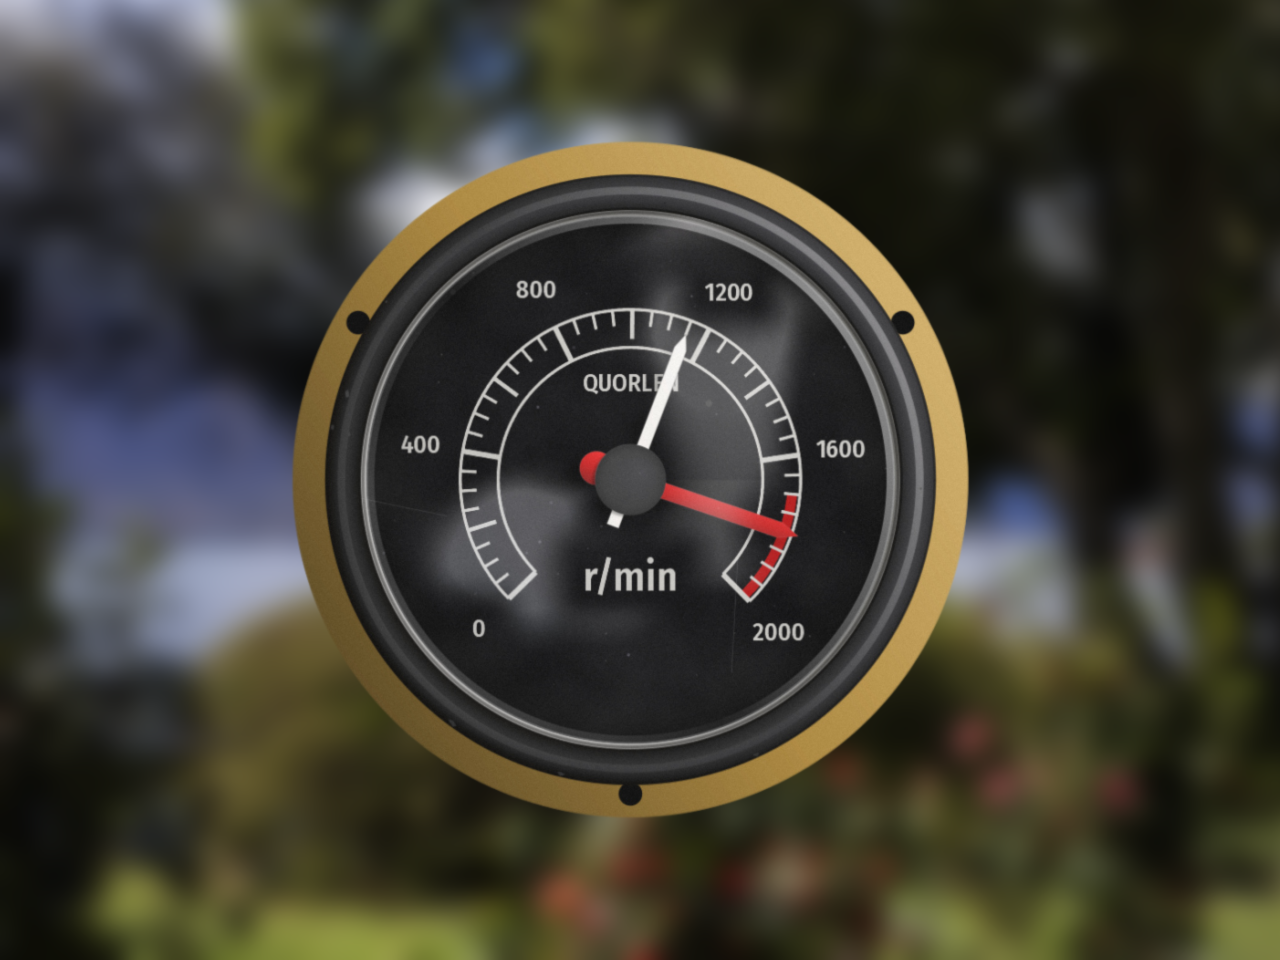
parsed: 1800 rpm
